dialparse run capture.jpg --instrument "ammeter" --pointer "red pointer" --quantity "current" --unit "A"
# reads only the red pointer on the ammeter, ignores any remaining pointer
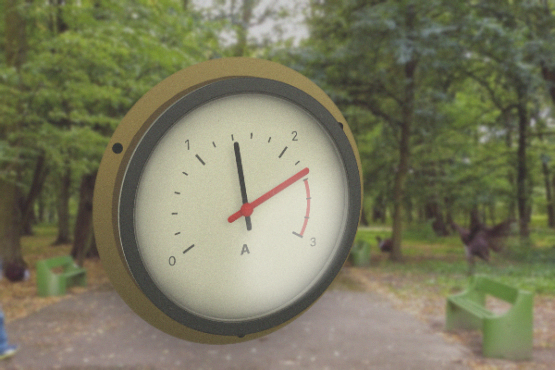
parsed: 2.3 A
